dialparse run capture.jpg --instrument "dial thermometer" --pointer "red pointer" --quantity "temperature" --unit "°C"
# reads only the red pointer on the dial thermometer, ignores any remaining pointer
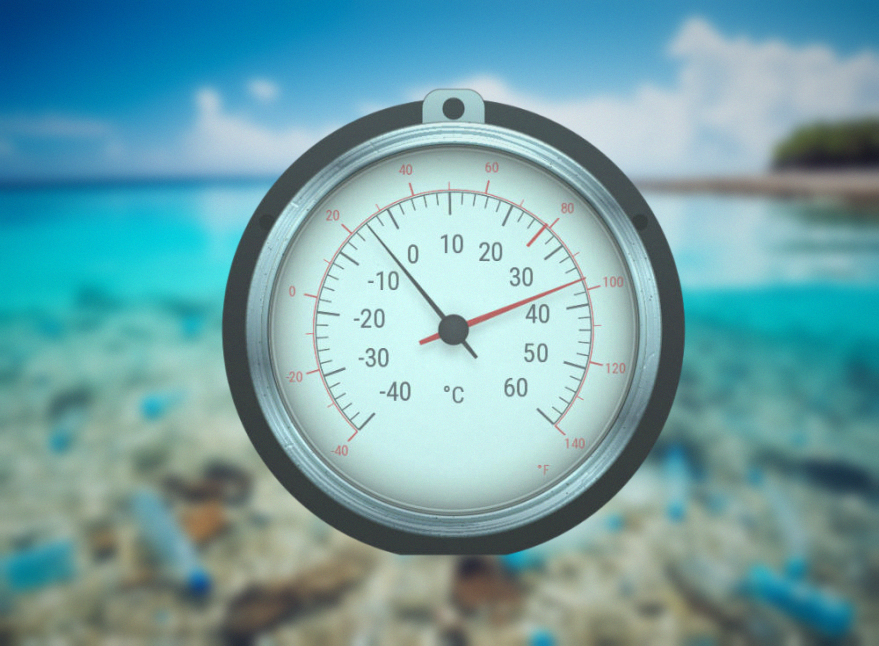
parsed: 36 °C
